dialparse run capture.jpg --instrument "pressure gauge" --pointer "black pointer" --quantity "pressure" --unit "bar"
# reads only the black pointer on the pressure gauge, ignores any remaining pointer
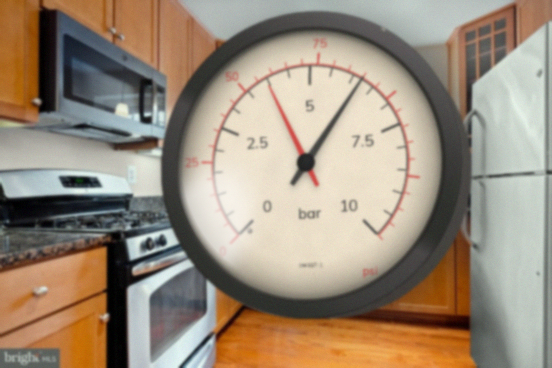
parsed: 6.25 bar
